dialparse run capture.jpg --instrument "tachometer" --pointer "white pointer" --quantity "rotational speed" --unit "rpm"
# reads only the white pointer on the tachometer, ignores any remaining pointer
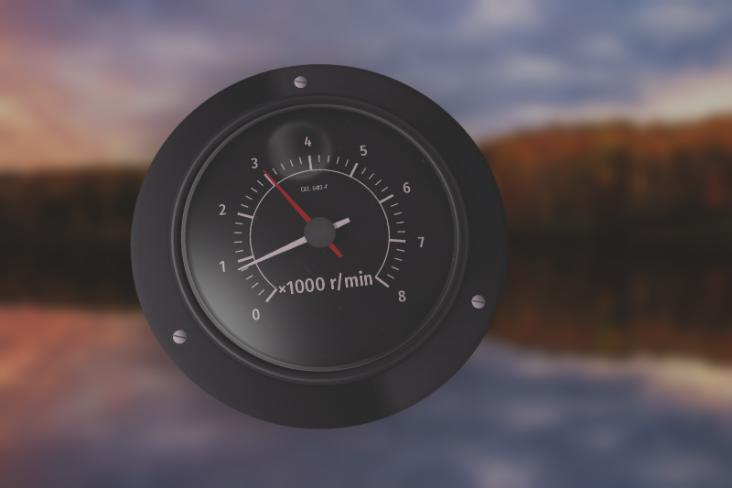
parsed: 800 rpm
